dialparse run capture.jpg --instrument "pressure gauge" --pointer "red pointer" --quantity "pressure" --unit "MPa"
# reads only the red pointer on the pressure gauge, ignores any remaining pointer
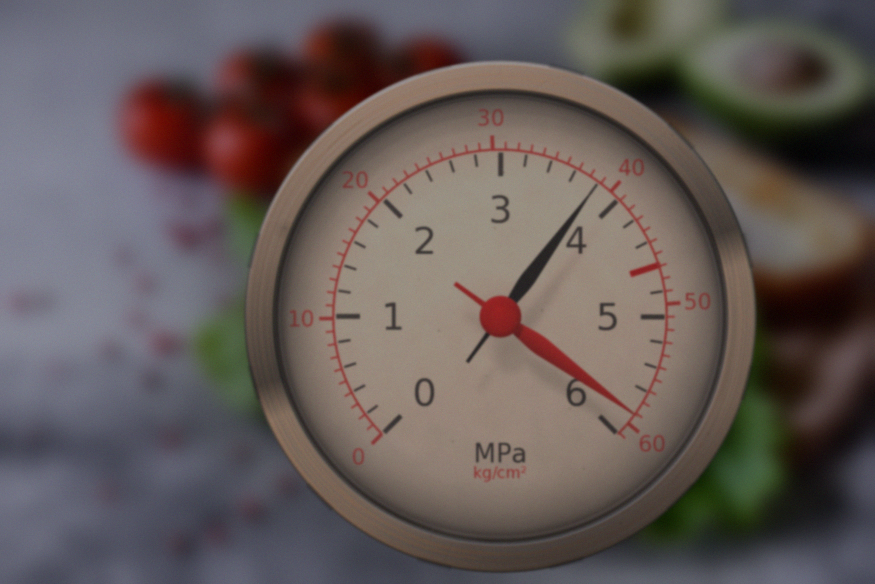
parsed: 5.8 MPa
